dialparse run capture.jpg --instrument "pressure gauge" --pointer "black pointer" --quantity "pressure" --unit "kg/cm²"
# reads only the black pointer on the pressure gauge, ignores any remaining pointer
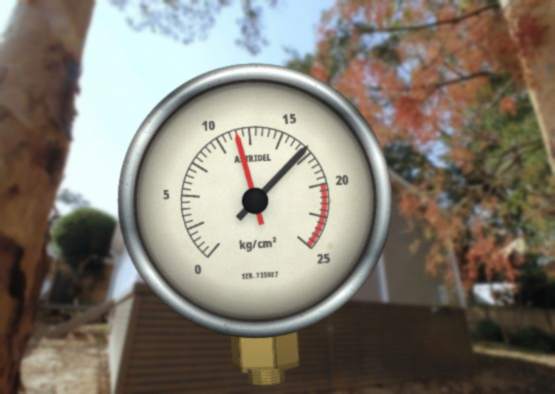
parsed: 17 kg/cm²
